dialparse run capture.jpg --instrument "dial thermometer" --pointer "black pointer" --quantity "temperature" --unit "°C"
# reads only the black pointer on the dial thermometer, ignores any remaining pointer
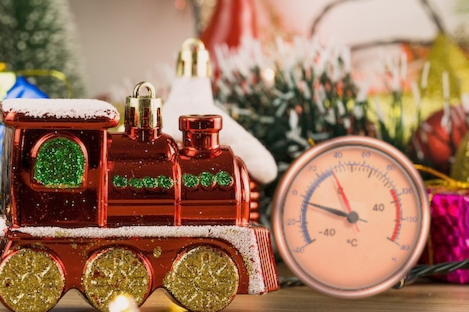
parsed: -20 °C
